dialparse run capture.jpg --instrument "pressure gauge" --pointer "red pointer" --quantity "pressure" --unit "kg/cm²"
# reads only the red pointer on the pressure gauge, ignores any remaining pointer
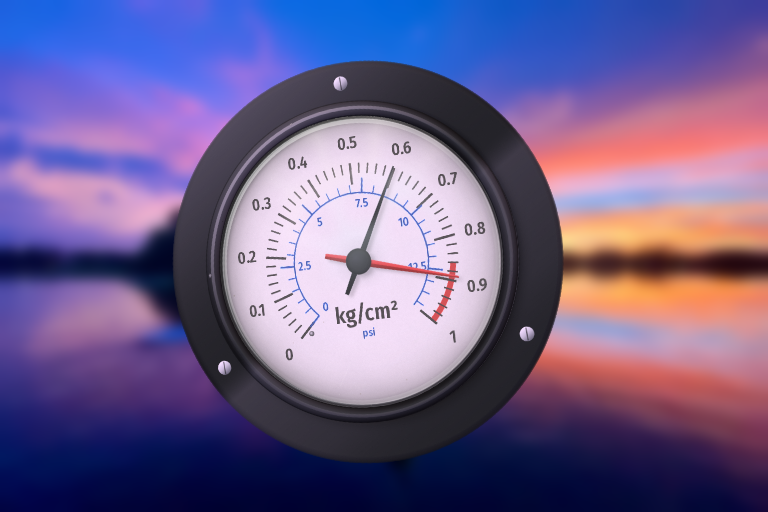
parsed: 0.89 kg/cm²
